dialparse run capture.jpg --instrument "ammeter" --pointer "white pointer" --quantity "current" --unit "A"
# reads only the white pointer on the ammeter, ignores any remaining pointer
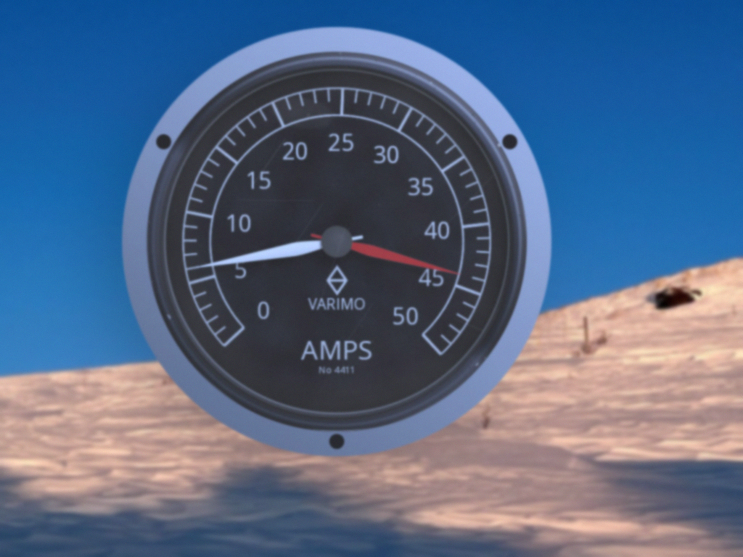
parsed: 6 A
